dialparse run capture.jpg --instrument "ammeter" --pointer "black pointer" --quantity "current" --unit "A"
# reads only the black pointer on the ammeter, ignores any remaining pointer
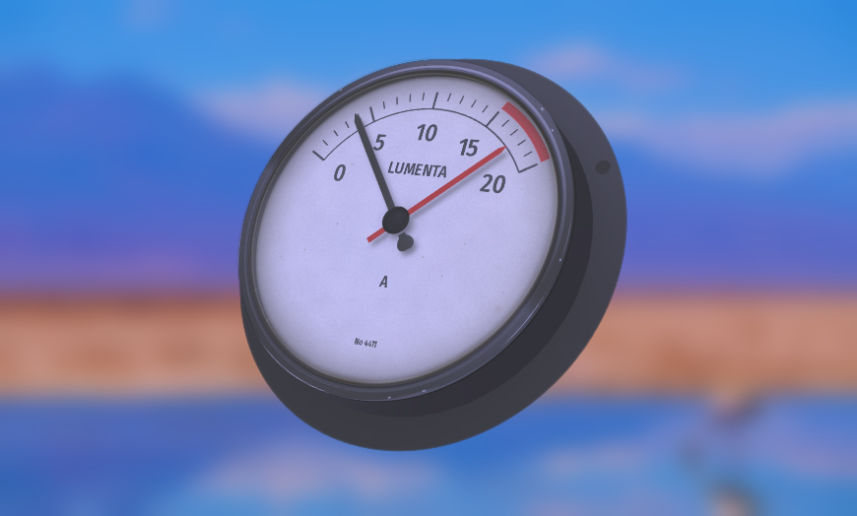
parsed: 4 A
